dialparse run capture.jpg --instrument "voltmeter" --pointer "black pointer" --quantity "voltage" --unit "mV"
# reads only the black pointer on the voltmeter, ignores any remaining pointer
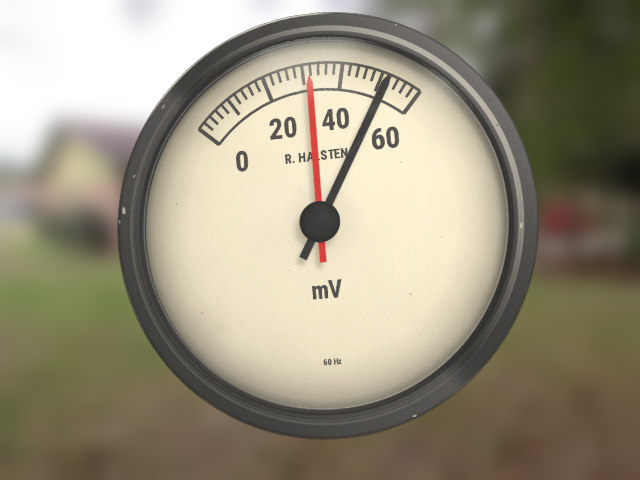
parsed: 52 mV
